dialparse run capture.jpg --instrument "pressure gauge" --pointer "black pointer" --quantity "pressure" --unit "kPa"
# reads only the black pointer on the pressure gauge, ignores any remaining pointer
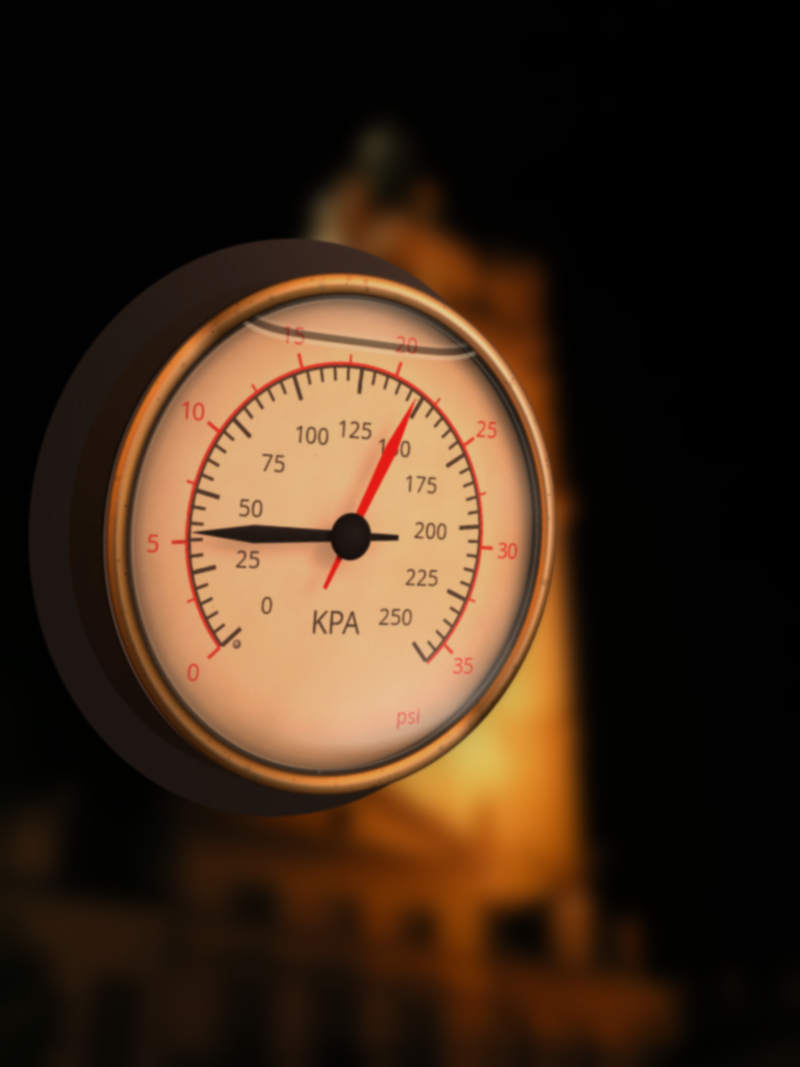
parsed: 37.5 kPa
